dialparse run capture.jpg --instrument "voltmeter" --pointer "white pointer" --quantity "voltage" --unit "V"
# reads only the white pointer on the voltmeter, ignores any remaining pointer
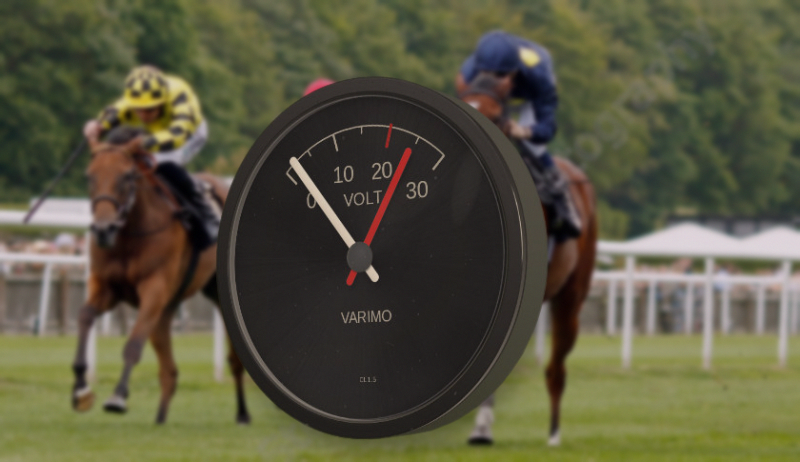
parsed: 2.5 V
